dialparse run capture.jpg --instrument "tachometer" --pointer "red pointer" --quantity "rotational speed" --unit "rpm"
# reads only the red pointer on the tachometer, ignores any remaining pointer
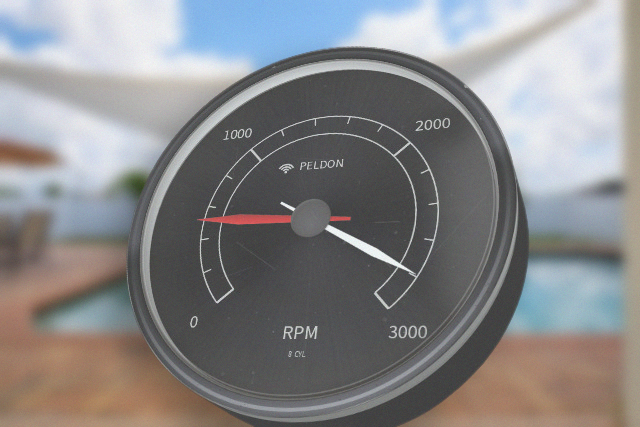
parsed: 500 rpm
